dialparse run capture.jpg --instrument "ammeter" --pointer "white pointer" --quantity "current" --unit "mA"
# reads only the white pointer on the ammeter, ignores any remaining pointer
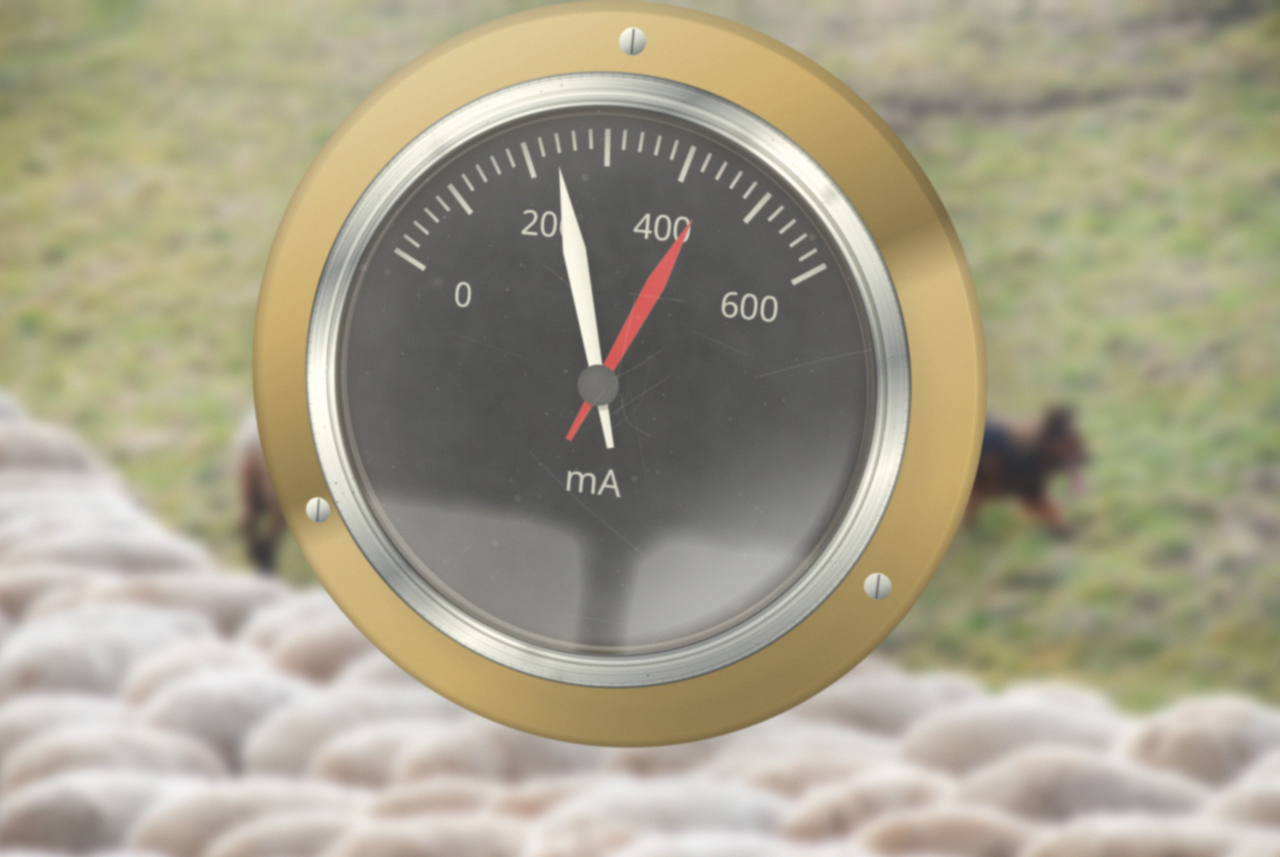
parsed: 240 mA
